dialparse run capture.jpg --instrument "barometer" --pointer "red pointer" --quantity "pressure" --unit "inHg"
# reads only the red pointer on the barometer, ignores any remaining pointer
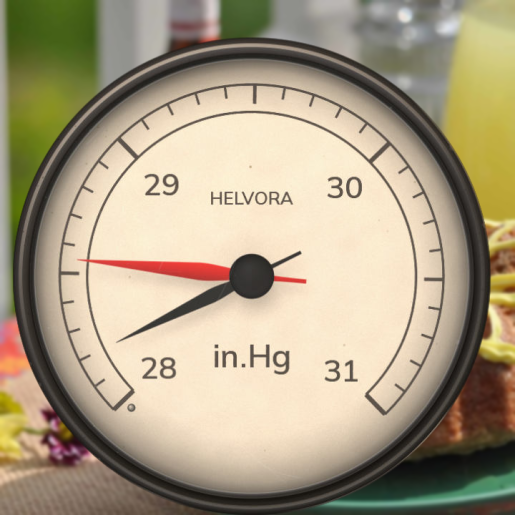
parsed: 28.55 inHg
